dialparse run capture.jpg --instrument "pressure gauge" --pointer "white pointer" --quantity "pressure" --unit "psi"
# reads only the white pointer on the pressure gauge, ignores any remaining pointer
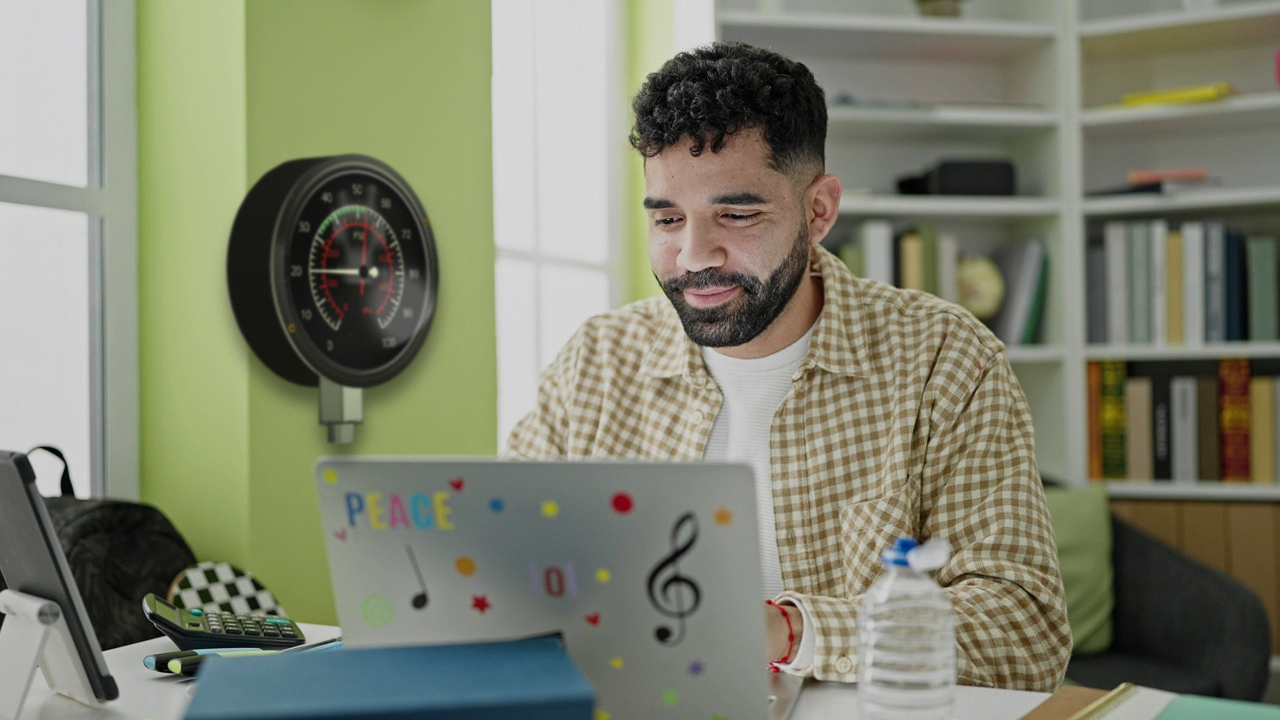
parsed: 20 psi
